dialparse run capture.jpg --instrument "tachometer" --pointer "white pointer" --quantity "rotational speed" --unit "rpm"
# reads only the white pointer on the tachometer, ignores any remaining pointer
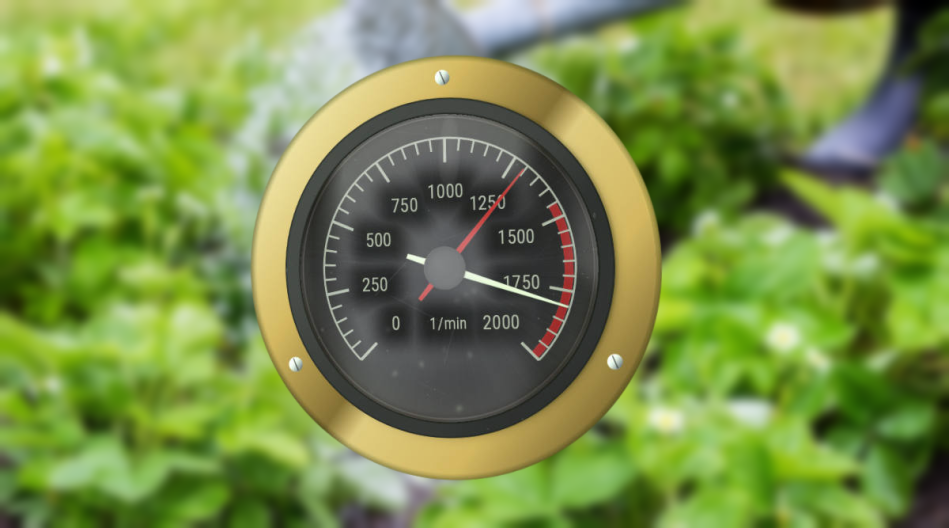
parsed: 1800 rpm
